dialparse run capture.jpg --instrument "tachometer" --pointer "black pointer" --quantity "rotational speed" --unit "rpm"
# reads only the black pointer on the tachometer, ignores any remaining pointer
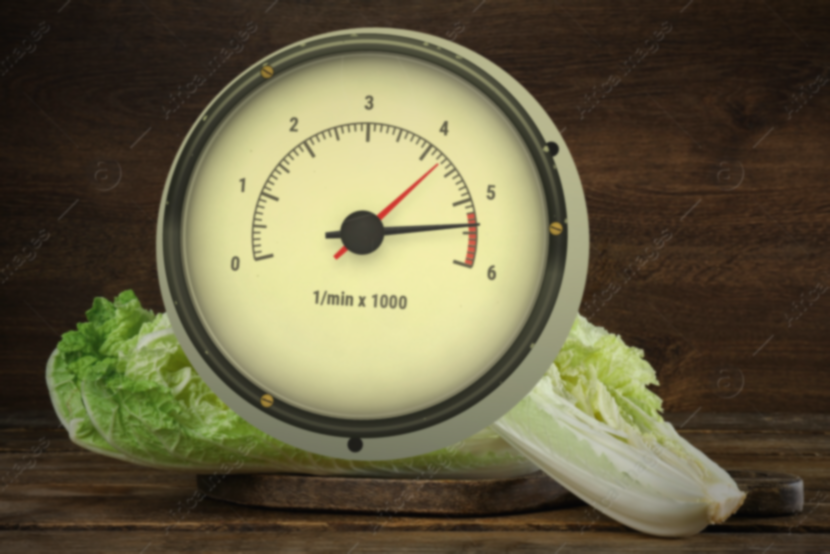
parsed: 5400 rpm
